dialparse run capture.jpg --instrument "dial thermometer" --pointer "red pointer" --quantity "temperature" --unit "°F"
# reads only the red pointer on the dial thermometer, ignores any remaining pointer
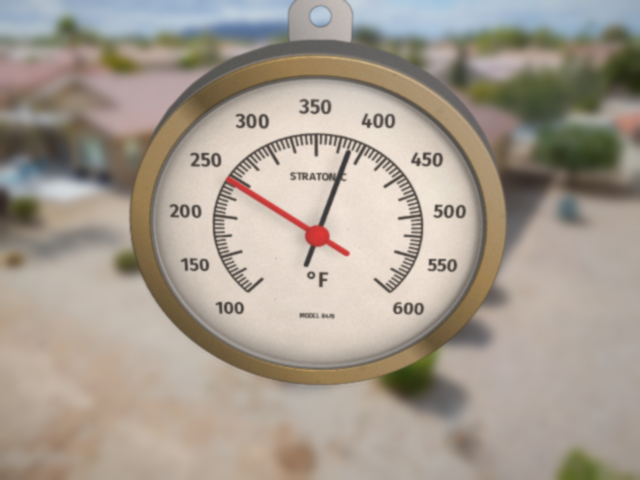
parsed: 250 °F
